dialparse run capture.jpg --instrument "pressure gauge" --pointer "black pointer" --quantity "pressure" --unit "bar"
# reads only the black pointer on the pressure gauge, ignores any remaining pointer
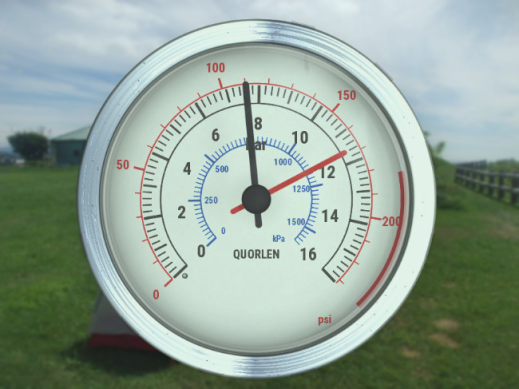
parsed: 7.6 bar
